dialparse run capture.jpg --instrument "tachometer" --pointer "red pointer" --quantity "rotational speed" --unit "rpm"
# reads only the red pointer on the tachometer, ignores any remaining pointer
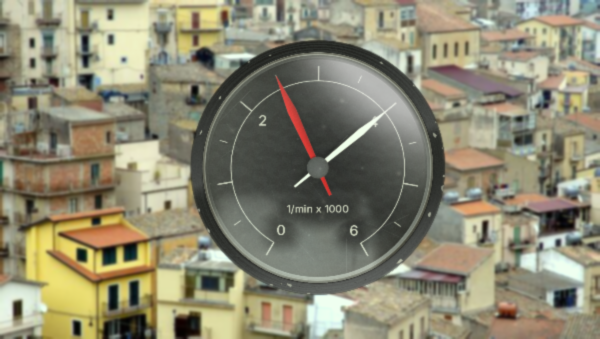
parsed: 2500 rpm
